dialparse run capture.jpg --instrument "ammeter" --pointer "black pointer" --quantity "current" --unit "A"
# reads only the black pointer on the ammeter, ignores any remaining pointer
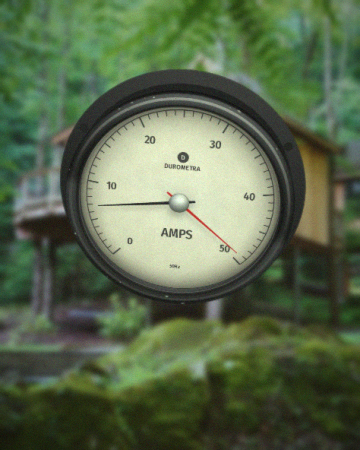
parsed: 7 A
